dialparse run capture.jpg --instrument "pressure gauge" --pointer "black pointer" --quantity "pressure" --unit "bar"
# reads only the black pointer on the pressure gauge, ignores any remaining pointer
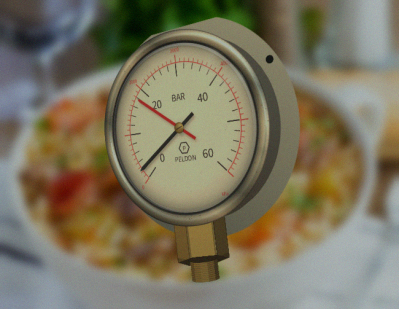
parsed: 2 bar
